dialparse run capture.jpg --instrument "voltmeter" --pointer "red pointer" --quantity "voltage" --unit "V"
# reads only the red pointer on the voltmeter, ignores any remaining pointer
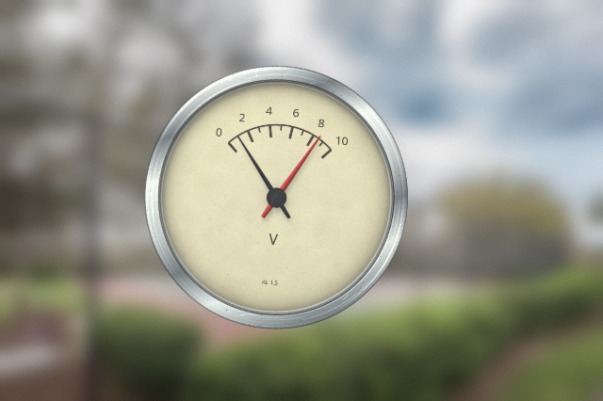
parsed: 8.5 V
